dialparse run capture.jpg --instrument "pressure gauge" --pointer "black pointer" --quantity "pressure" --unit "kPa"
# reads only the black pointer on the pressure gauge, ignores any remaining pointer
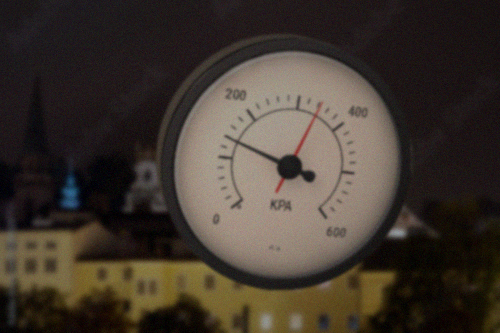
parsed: 140 kPa
